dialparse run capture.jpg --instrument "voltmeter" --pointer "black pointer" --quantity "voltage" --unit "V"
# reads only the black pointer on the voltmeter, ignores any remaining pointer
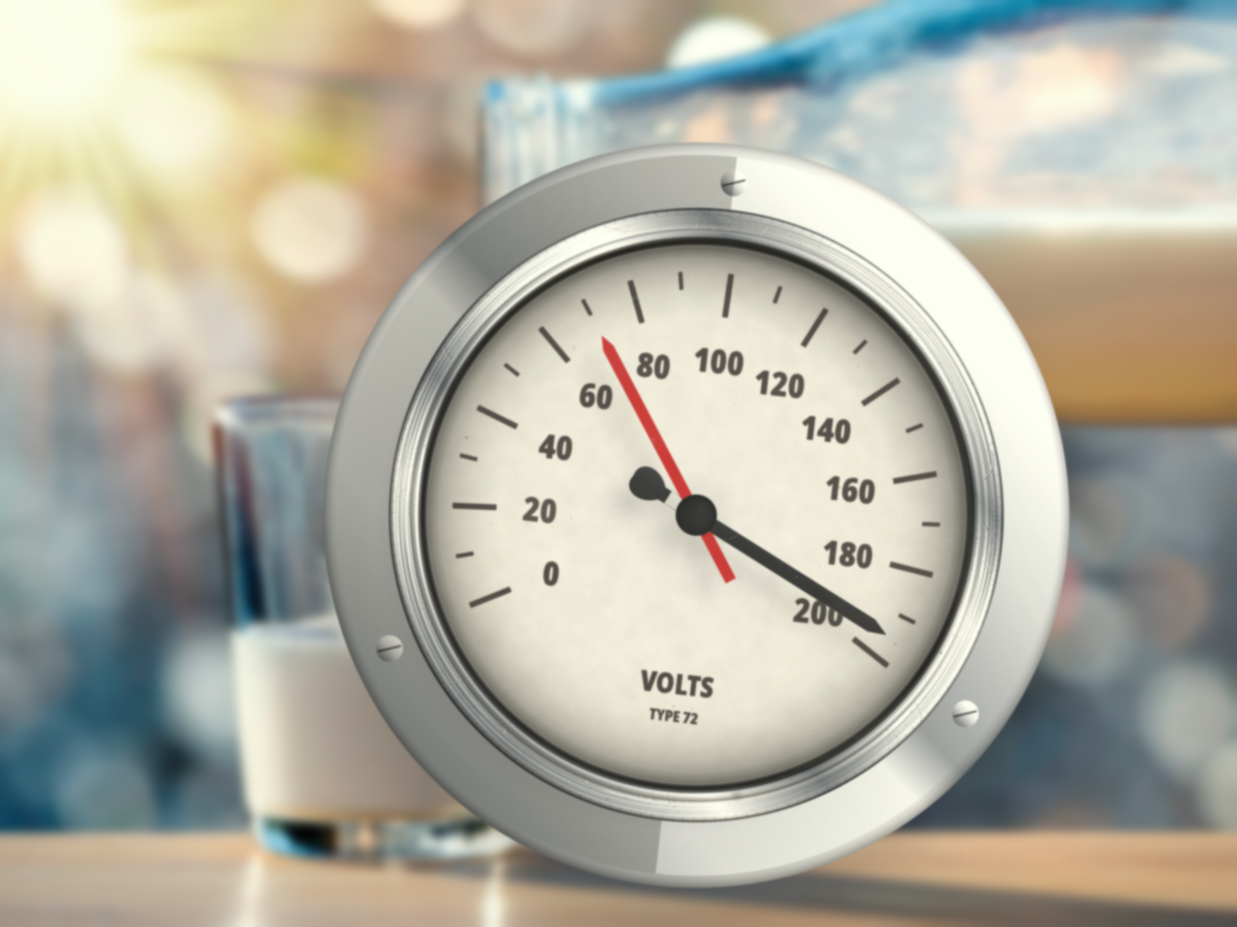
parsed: 195 V
